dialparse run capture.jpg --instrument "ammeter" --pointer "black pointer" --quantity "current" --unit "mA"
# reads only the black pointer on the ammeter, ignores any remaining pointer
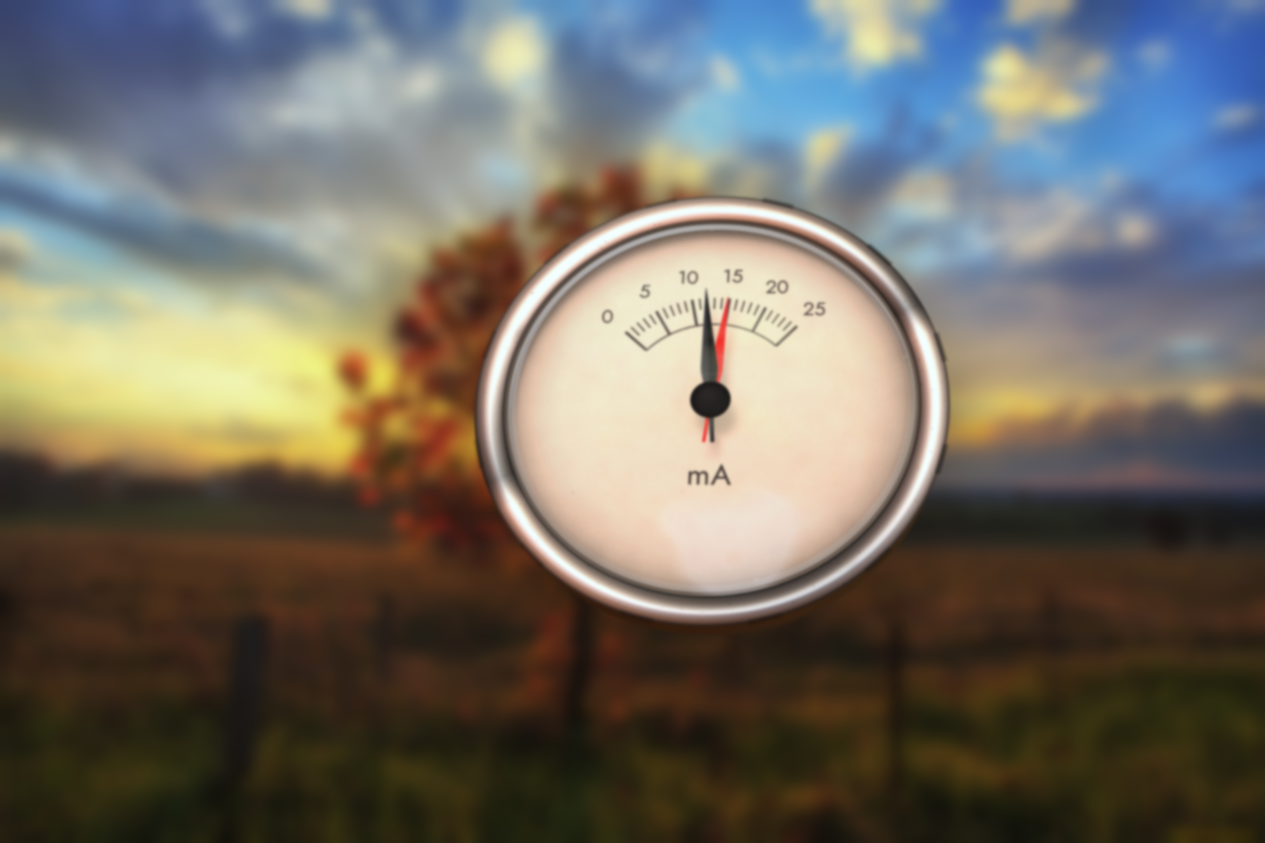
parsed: 12 mA
